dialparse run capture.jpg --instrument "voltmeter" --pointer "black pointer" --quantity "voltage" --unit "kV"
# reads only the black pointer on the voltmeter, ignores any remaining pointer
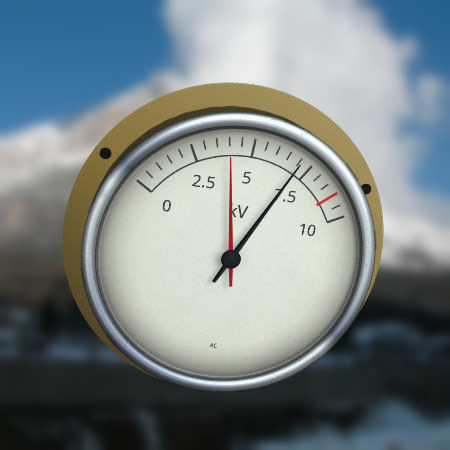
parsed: 7 kV
